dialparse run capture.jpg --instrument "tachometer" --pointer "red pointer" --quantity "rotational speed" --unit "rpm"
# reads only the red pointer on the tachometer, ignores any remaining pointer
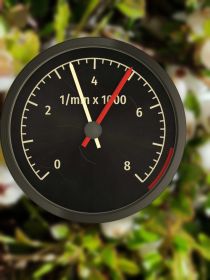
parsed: 4900 rpm
